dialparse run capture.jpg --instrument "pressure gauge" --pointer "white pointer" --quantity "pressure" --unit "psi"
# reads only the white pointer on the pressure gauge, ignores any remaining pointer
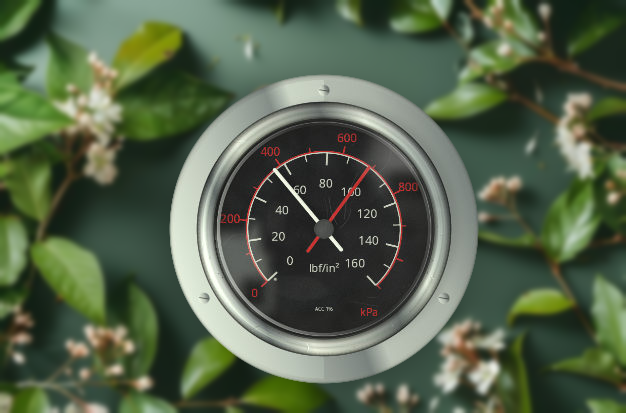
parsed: 55 psi
